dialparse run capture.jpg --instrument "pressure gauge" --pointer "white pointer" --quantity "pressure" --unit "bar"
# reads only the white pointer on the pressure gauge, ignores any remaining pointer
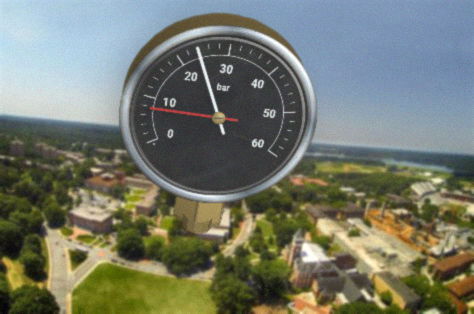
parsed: 24 bar
